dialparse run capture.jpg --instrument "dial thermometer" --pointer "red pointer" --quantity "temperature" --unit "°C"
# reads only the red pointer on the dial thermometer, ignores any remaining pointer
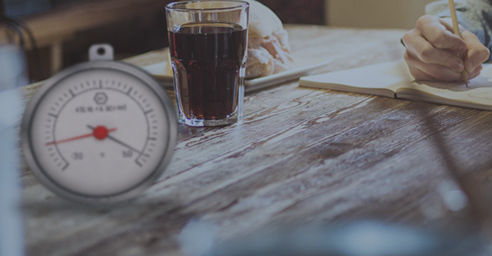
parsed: -20 °C
